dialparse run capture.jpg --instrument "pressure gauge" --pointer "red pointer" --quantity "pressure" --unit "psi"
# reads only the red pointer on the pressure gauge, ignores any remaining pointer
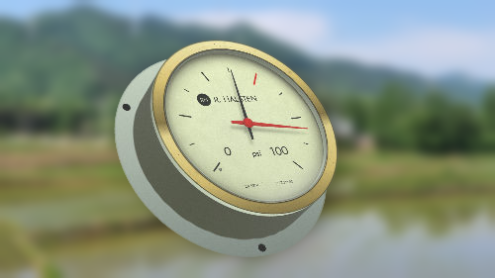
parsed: 85 psi
